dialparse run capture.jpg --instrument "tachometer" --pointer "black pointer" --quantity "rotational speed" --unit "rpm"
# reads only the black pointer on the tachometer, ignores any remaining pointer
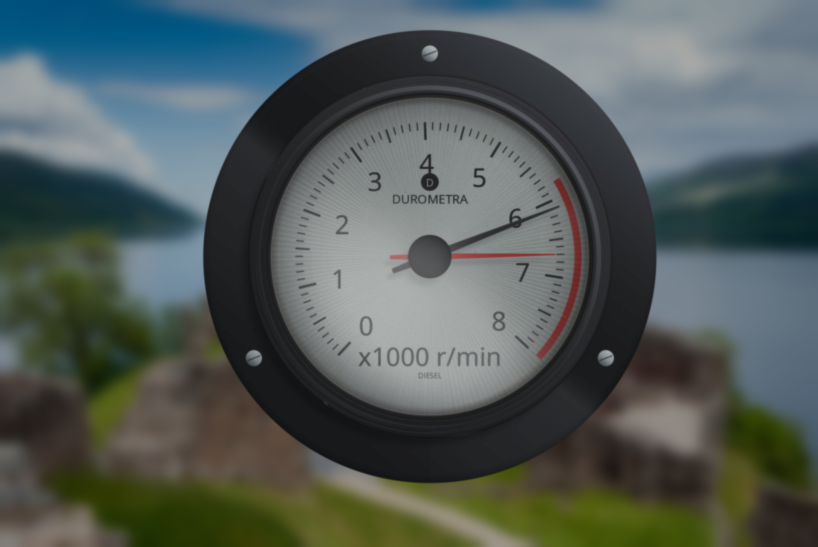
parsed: 6100 rpm
